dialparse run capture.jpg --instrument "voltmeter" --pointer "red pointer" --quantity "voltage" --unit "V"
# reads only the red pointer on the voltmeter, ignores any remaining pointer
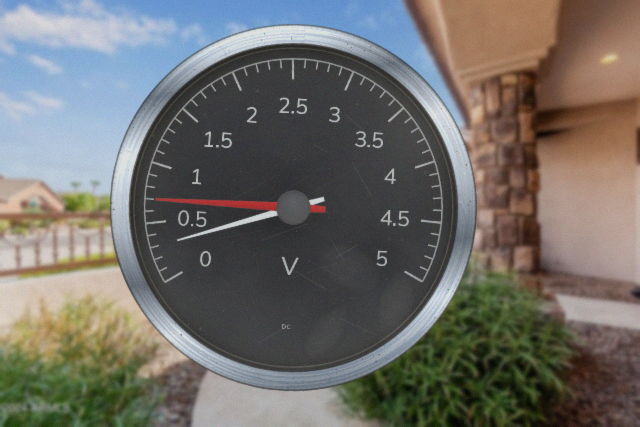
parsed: 0.7 V
